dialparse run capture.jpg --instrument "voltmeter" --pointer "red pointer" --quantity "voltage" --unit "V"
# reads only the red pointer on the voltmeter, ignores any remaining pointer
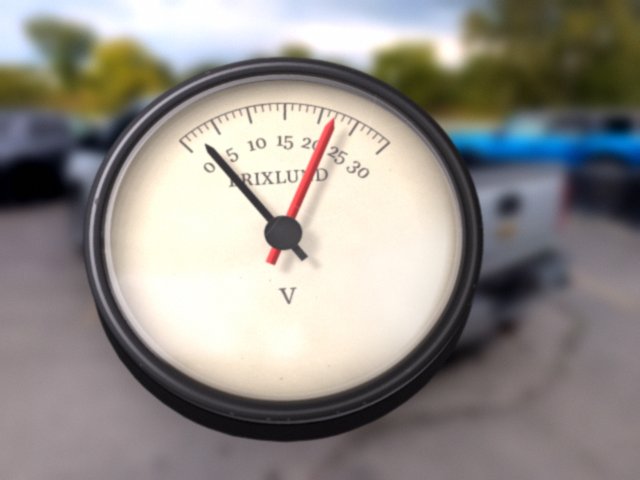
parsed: 22 V
